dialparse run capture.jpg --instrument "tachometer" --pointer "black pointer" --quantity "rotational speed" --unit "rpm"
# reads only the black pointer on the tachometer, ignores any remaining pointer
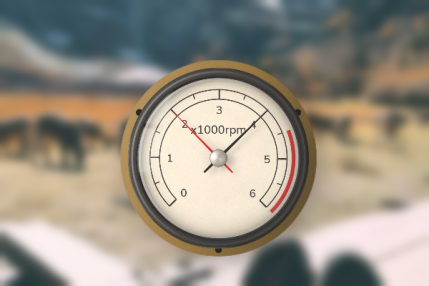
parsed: 4000 rpm
